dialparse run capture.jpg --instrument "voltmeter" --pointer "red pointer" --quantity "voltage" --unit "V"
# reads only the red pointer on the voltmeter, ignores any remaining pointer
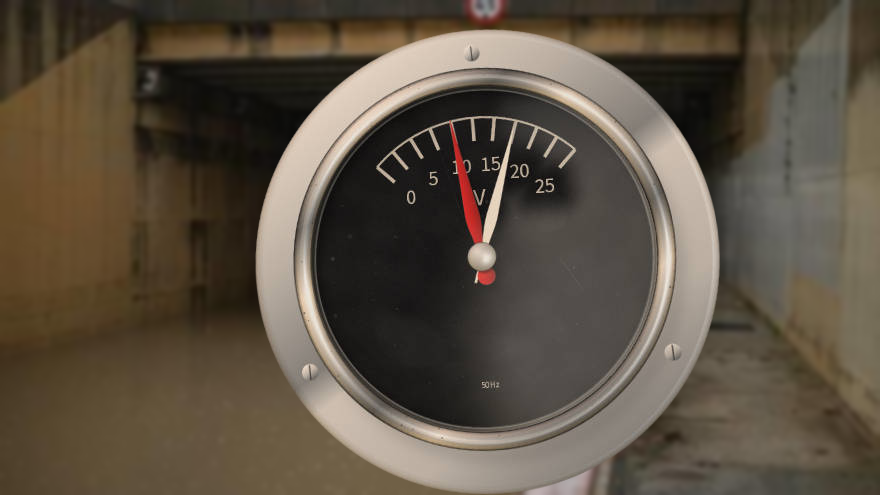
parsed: 10 V
